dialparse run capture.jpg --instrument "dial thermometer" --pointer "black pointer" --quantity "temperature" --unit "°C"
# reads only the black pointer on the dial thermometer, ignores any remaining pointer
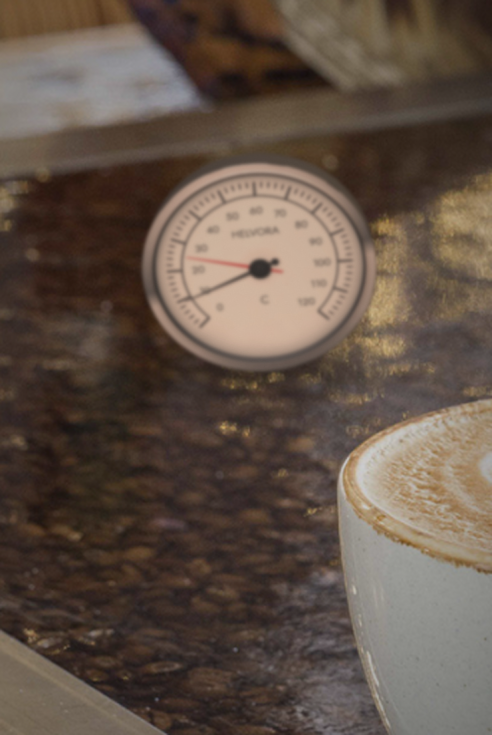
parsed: 10 °C
